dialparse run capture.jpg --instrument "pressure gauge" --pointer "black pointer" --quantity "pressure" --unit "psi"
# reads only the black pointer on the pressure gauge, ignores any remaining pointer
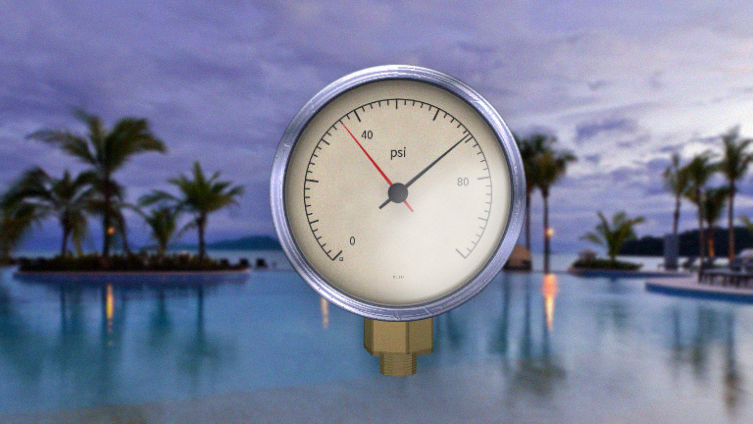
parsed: 69 psi
